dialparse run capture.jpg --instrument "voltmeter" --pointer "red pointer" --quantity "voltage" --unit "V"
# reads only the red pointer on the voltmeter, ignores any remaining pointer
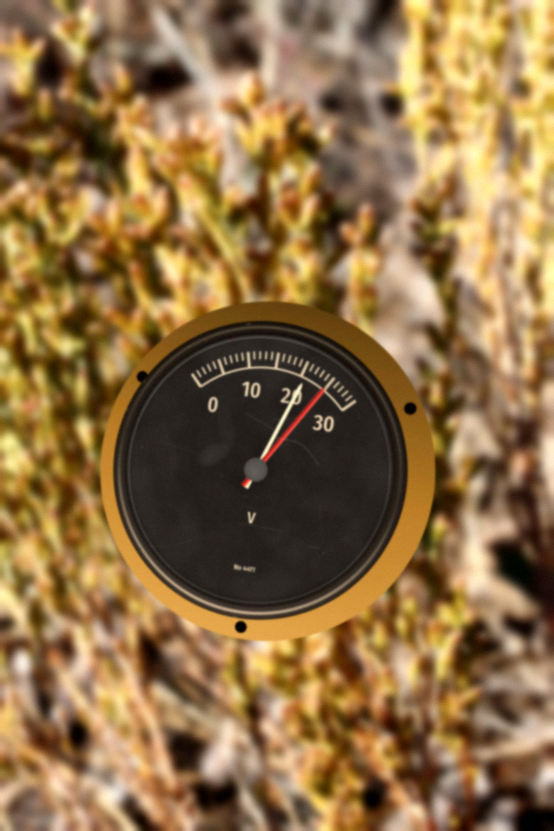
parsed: 25 V
